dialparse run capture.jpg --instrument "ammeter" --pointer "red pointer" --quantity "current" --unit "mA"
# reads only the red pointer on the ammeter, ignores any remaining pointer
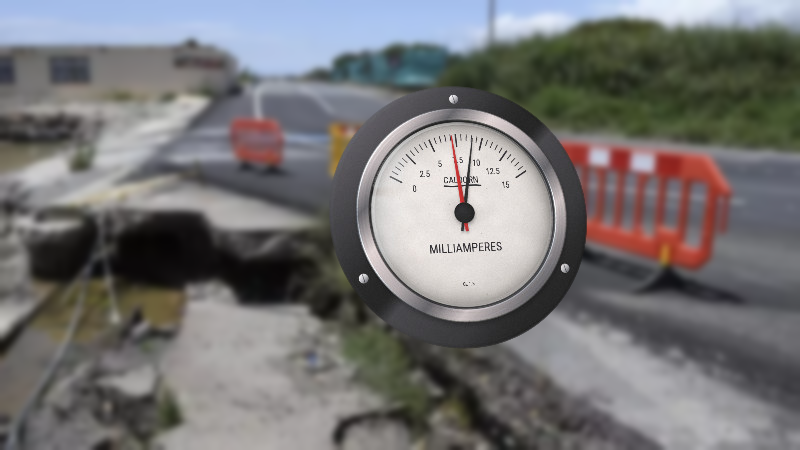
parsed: 7 mA
